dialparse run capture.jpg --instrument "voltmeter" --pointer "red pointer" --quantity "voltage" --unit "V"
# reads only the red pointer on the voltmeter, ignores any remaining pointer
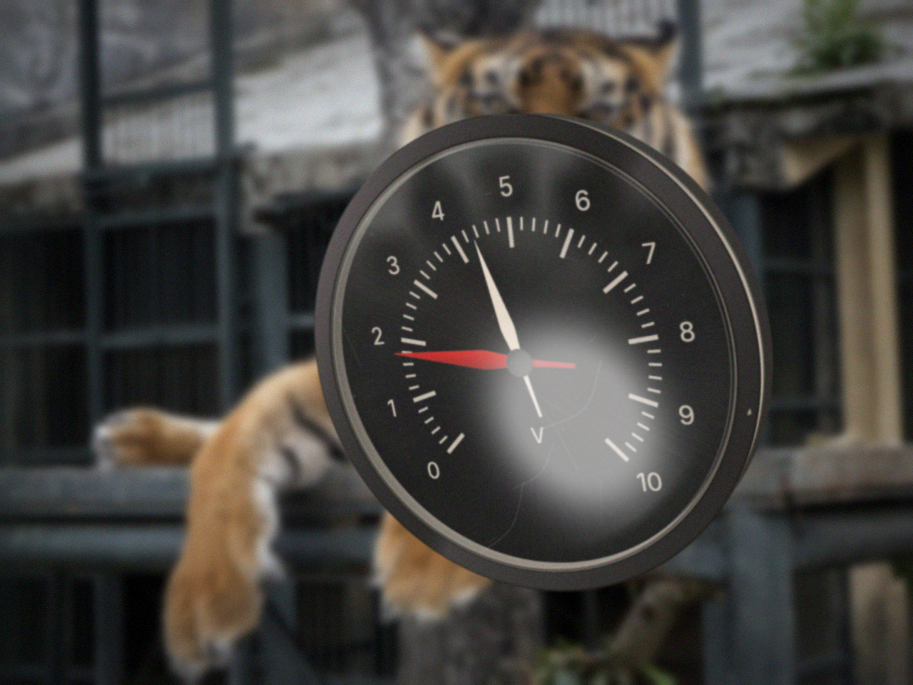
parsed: 1.8 V
